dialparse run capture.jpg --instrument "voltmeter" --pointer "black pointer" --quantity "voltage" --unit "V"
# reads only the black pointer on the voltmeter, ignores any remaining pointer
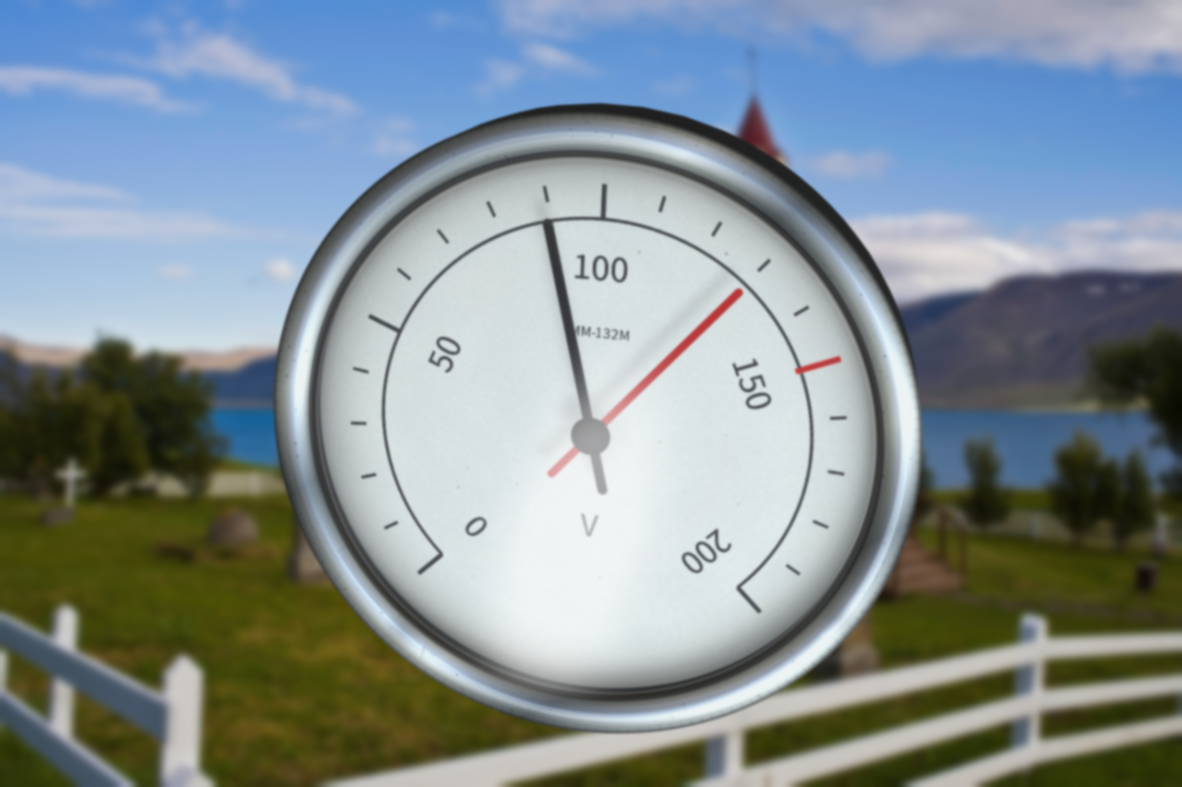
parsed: 90 V
